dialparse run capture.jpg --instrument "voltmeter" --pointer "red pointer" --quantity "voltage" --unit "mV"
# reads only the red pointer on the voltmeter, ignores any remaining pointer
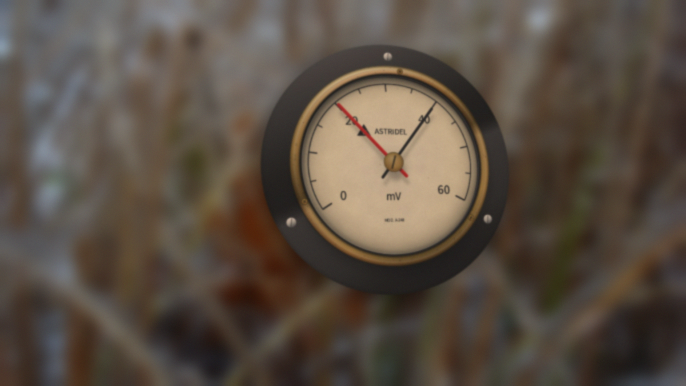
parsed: 20 mV
